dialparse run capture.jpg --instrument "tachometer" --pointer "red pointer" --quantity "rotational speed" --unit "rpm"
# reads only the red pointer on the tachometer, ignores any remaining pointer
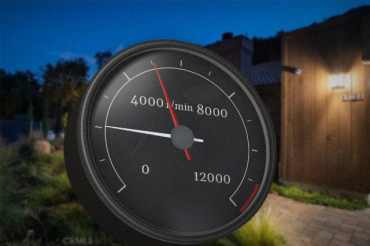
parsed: 5000 rpm
